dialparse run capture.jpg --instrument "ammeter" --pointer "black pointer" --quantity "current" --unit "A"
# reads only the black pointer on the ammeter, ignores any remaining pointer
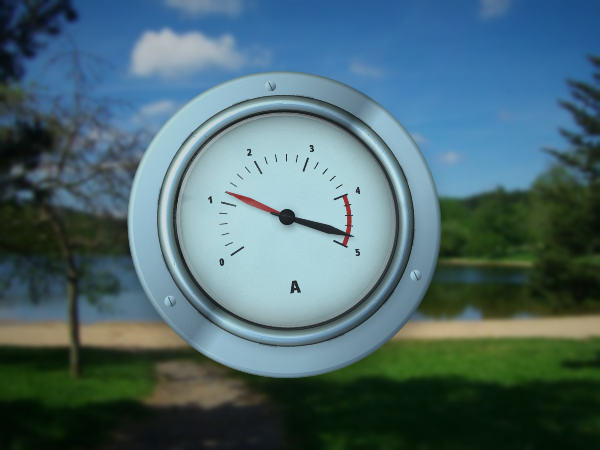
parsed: 4.8 A
